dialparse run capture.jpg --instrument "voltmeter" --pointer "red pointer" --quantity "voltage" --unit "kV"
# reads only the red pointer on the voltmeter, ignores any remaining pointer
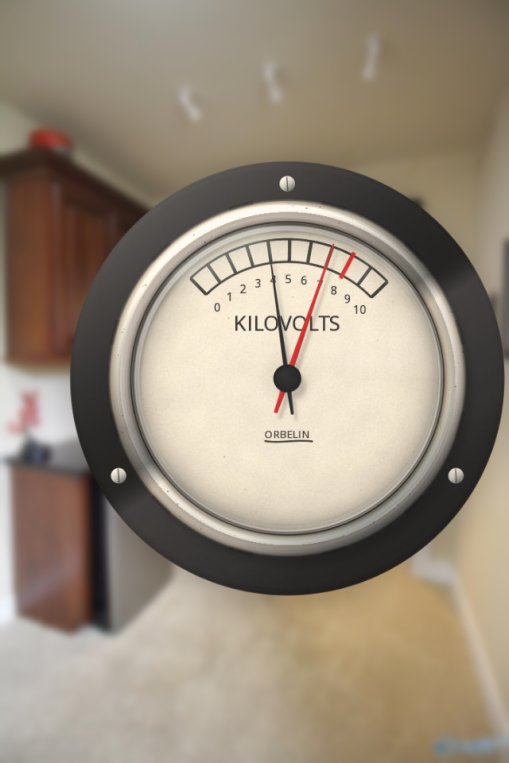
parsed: 7 kV
